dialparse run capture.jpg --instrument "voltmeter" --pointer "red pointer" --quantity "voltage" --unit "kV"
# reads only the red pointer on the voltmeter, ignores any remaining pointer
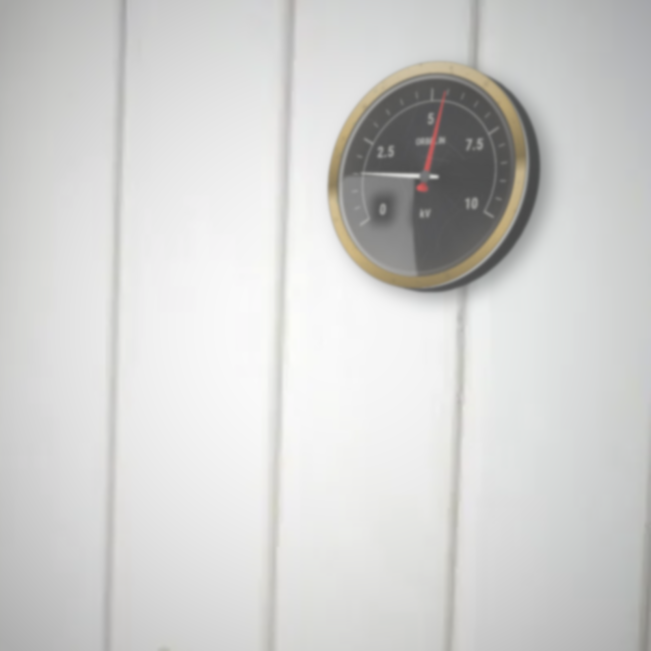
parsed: 5.5 kV
